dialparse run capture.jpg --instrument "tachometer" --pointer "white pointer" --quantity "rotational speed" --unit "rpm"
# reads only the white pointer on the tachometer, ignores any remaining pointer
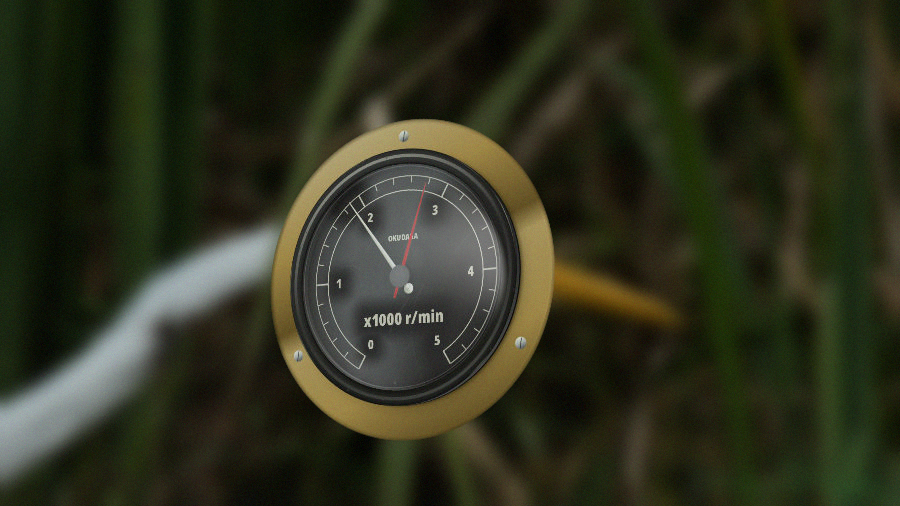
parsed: 1900 rpm
